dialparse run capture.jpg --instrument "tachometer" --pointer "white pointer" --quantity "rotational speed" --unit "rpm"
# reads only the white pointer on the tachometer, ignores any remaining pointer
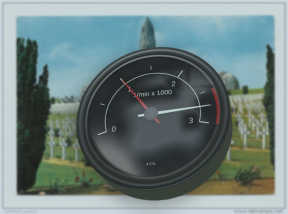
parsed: 2750 rpm
